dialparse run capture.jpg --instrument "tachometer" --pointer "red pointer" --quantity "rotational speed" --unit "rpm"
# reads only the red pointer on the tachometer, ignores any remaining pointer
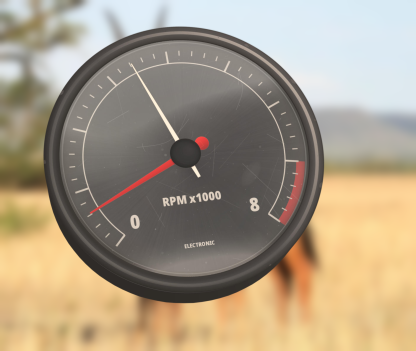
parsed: 600 rpm
